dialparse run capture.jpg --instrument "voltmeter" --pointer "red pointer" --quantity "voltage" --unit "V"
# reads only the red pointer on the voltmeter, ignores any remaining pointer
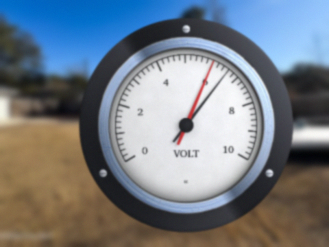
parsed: 6 V
